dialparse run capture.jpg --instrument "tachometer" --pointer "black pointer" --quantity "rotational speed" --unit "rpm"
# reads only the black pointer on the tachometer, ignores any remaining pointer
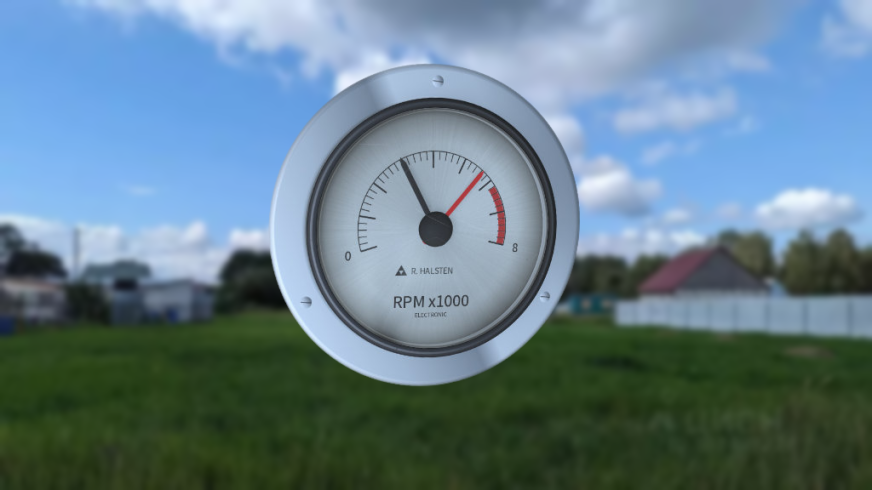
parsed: 3000 rpm
